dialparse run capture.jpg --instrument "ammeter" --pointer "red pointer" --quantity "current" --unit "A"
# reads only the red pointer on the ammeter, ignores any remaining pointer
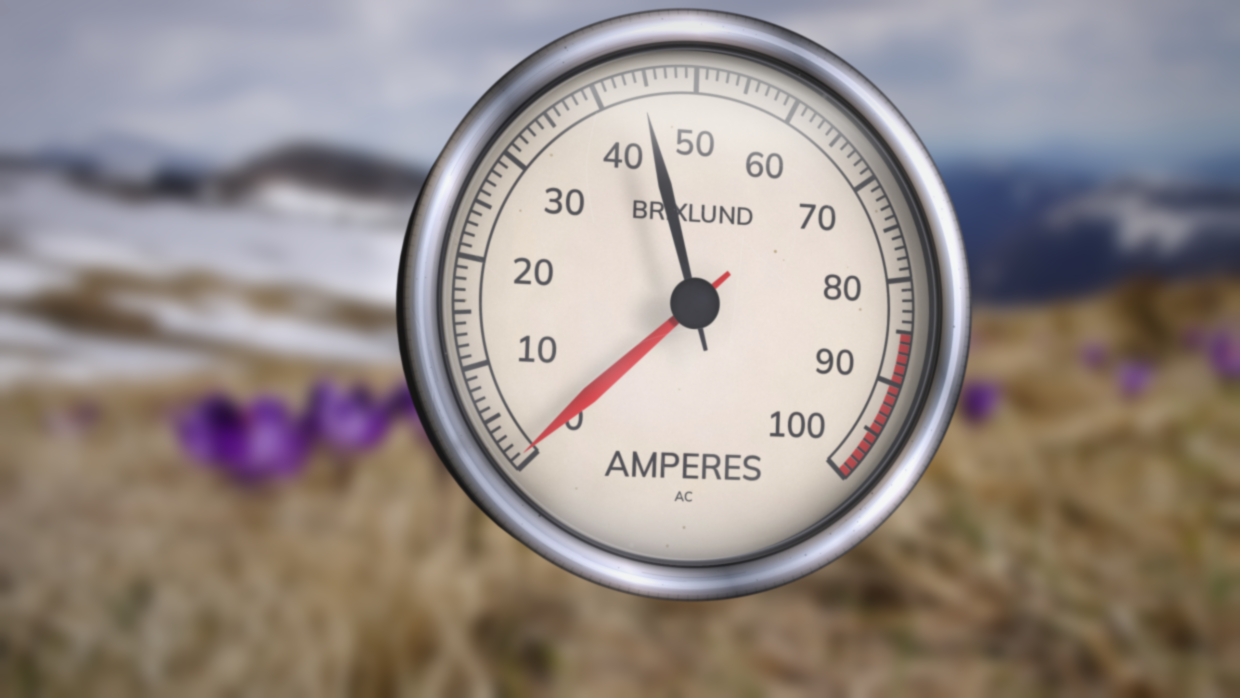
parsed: 1 A
